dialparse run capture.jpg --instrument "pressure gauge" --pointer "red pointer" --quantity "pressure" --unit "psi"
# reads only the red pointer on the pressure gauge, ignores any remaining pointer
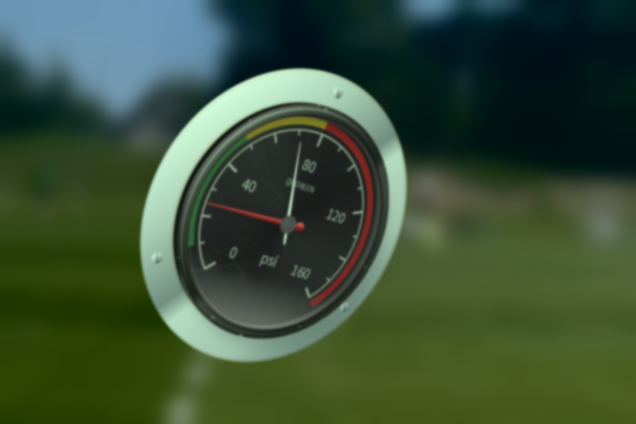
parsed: 25 psi
